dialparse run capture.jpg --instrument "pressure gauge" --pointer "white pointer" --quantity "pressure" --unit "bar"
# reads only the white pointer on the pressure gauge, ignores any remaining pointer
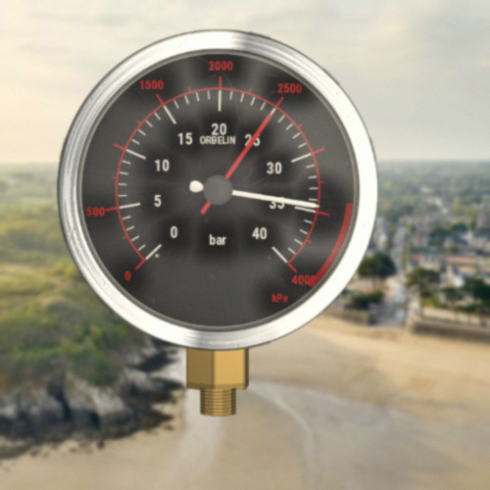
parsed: 34.5 bar
